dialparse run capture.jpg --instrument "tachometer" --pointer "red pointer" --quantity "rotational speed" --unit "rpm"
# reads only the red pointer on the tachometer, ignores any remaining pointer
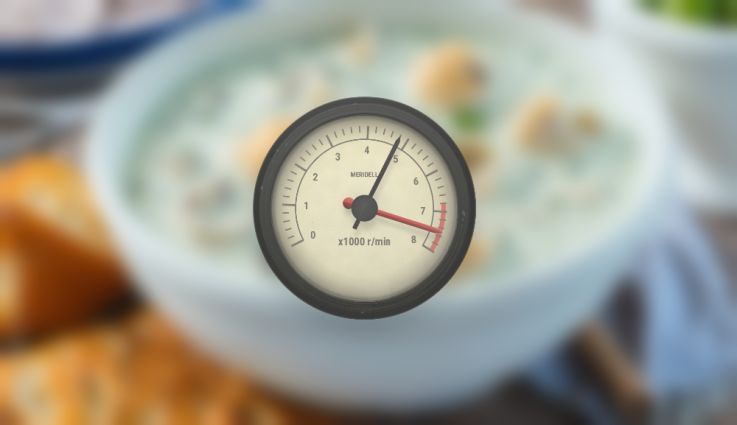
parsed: 7500 rpm
